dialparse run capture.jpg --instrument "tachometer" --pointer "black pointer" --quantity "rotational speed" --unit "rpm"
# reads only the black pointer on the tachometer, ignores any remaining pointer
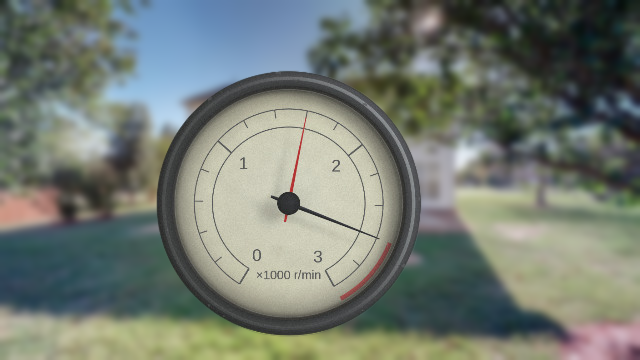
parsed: 2600 rpm
